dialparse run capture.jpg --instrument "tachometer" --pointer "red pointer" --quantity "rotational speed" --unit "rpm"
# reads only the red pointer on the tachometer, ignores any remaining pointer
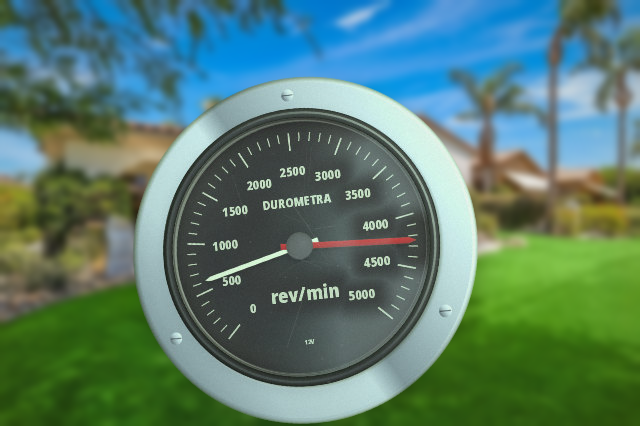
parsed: 4250 rpm
